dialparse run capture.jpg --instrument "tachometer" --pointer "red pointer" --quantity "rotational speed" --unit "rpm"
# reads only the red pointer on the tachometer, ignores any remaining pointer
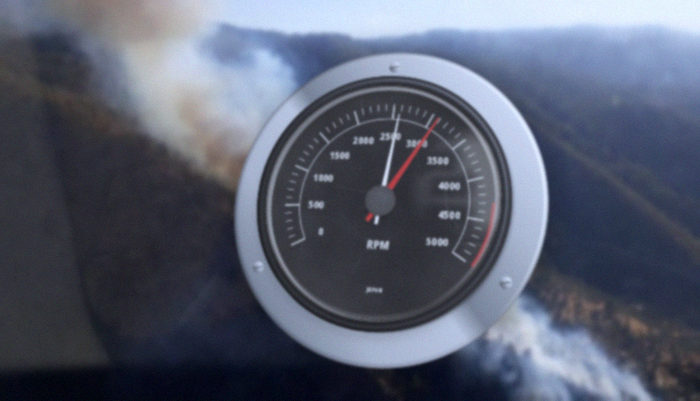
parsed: 3100 rpm
